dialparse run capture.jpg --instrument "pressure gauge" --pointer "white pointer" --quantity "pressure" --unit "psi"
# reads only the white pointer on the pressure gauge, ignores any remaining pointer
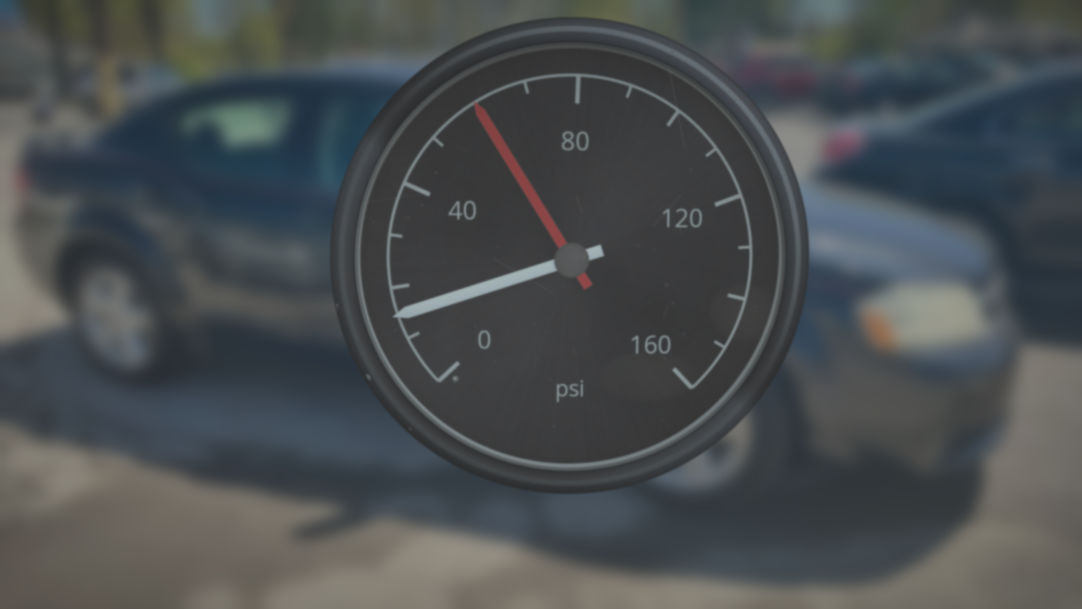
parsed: 15 psi
